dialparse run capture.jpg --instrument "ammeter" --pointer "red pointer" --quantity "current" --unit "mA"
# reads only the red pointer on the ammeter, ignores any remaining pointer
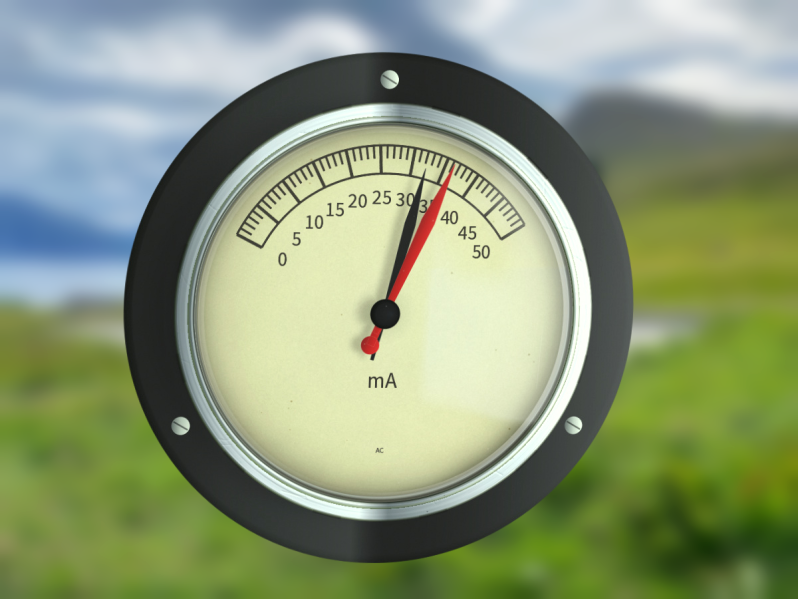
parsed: 36 mA
